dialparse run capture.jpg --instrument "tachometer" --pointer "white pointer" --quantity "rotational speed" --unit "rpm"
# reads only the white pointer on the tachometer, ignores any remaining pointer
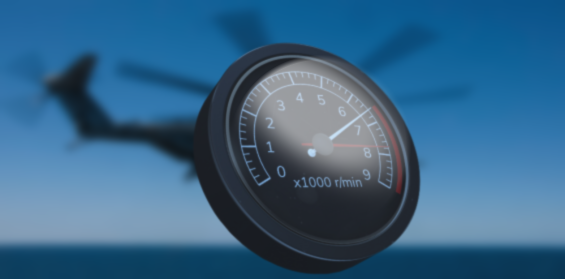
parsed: 6600 rpm
